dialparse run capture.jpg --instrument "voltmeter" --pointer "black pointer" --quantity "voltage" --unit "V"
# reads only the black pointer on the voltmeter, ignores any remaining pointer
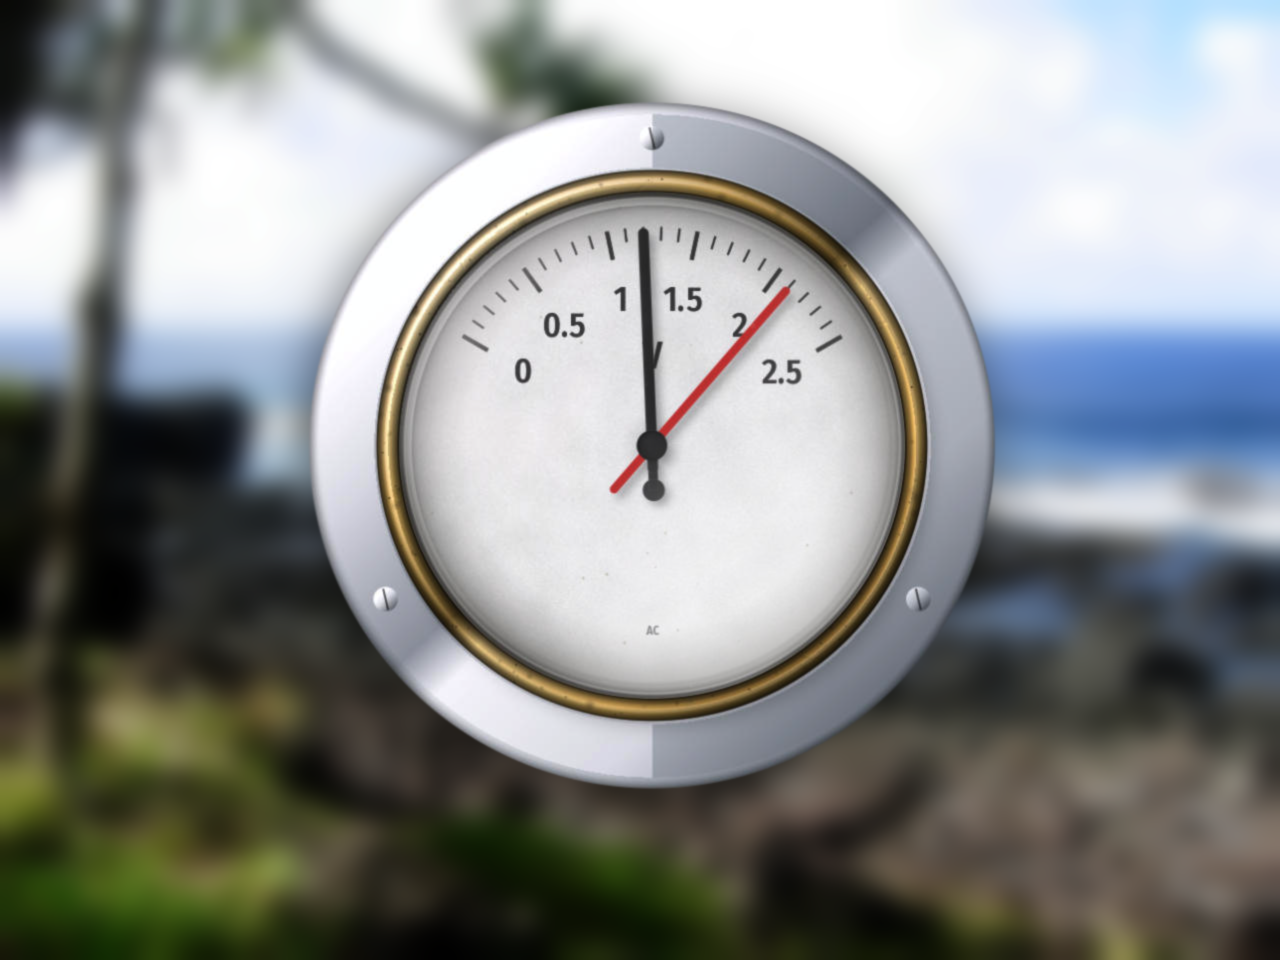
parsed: 1.2 V
